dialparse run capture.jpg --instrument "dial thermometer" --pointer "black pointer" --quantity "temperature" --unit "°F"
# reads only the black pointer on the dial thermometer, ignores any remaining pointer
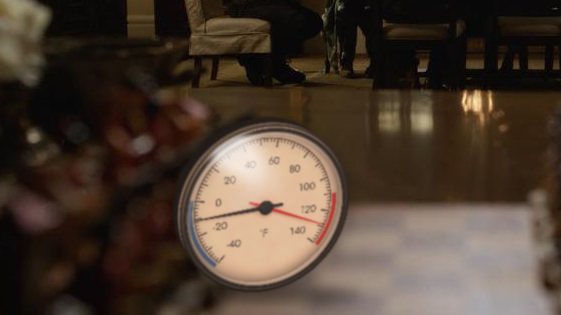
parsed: -10 °F
